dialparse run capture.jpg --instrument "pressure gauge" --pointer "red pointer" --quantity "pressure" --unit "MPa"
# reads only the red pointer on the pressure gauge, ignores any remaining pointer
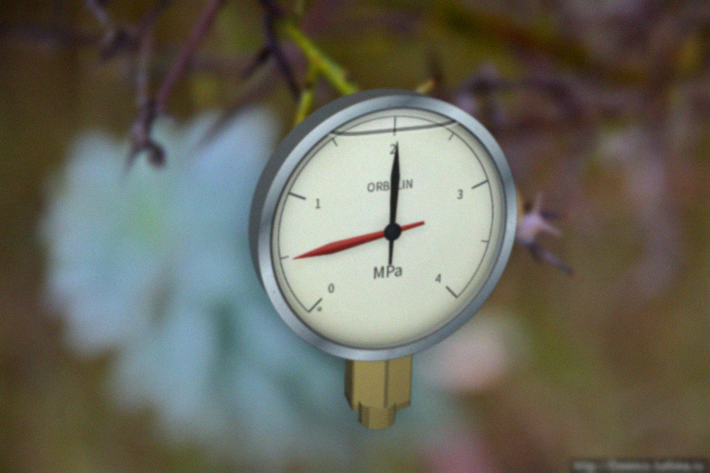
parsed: 0.5 MPa
